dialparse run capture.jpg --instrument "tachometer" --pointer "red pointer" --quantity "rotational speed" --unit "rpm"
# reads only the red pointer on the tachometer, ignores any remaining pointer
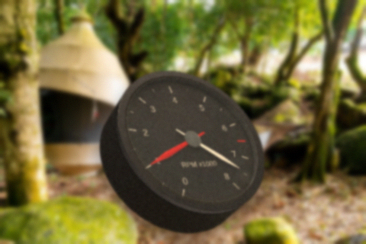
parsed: 1000 rpm
